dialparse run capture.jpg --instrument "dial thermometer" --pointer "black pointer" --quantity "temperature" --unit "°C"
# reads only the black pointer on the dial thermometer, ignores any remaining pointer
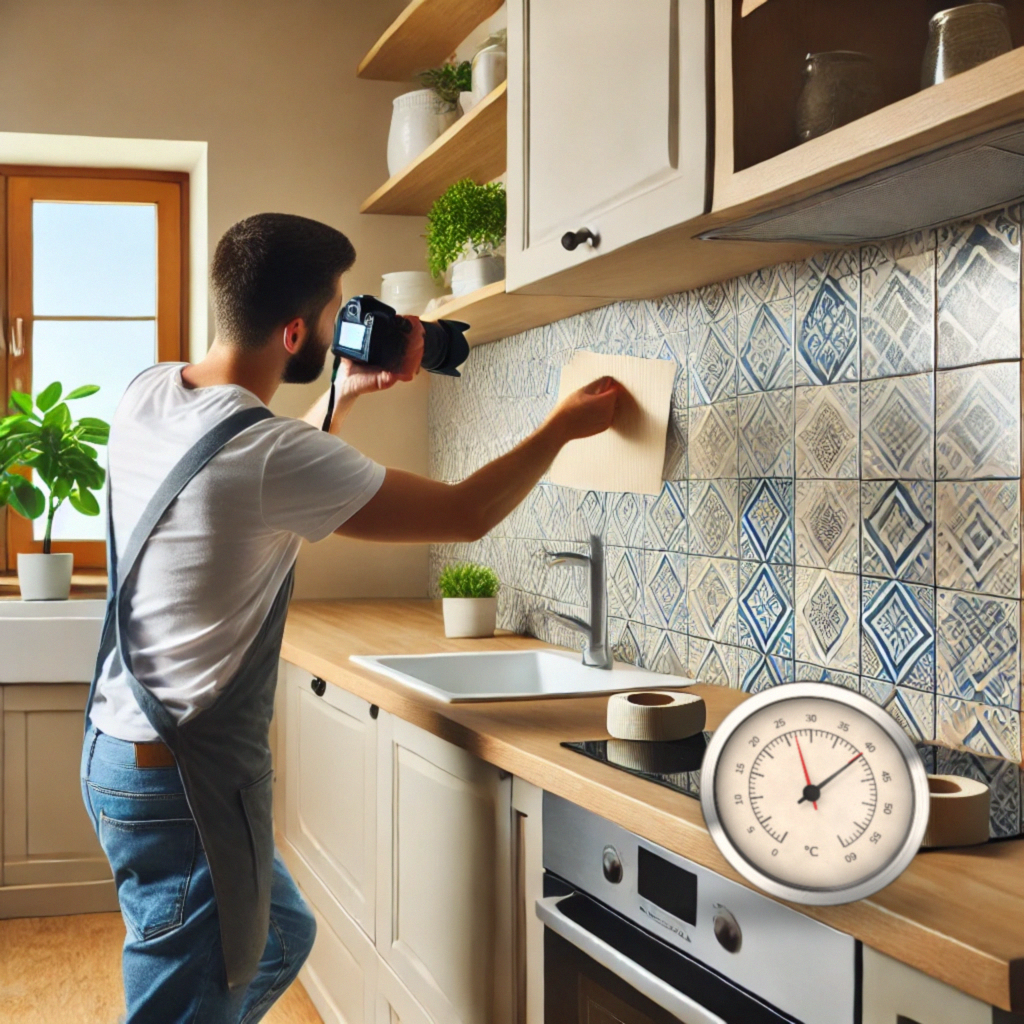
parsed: 40 °C
